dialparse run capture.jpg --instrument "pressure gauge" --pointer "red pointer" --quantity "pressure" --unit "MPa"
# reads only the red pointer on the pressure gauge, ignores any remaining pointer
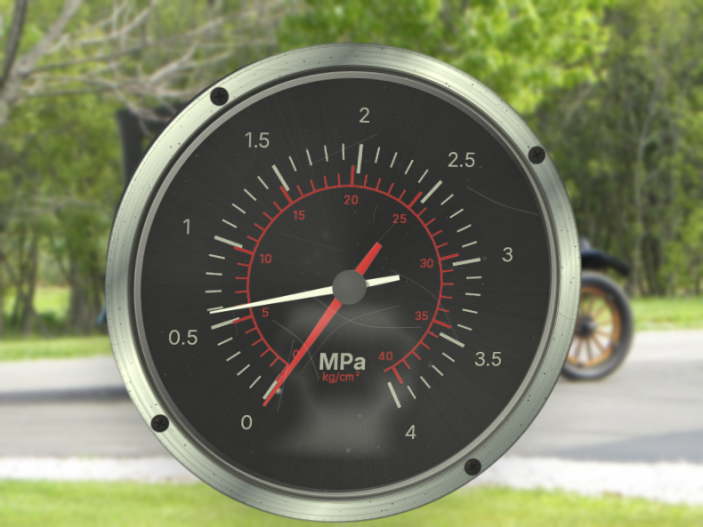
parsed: 0 MPa
